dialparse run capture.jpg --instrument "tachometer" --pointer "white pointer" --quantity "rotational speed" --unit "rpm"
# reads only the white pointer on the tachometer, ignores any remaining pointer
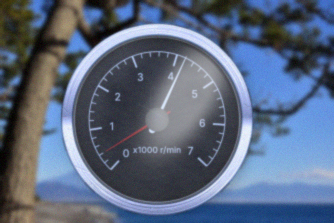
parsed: 4200 rpm
